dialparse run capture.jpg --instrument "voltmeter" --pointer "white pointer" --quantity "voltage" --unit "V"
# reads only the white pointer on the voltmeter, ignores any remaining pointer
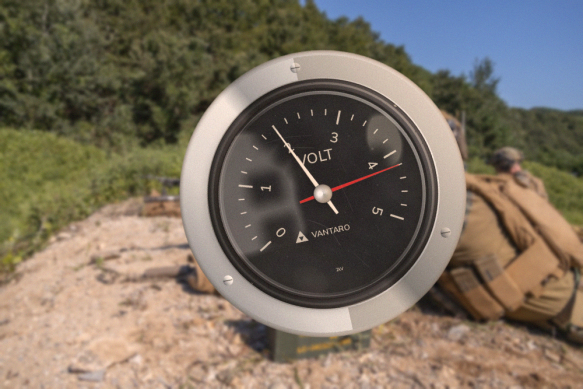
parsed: 2 V
